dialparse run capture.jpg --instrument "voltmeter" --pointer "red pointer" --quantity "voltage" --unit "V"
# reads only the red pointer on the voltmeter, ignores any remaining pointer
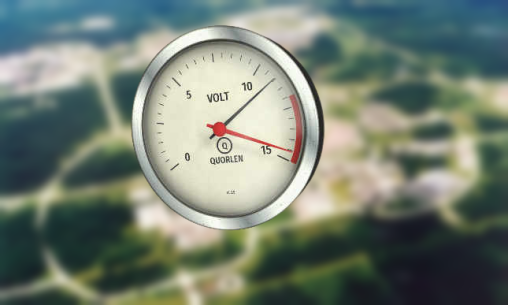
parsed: 14.5 V
